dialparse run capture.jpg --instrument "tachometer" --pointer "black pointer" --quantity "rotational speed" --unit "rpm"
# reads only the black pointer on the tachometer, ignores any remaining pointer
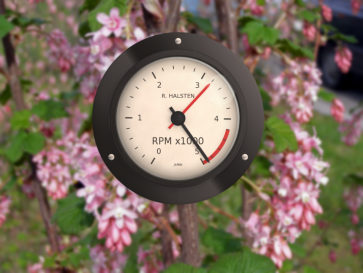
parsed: 4900 rpm
